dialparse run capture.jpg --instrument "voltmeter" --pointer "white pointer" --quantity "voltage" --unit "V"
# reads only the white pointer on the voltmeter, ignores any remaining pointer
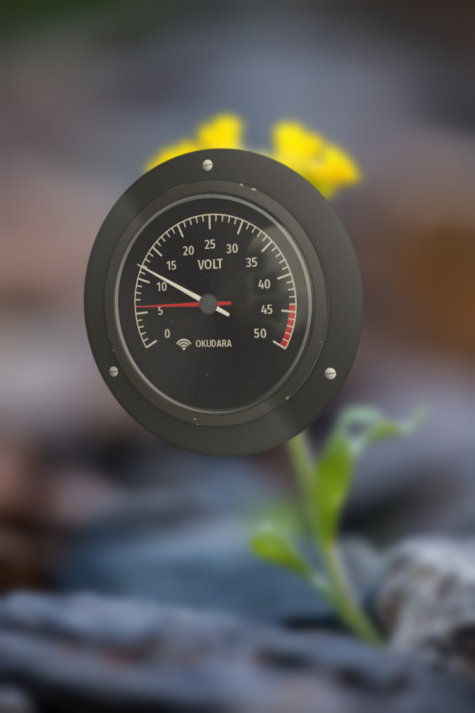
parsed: 12 V
